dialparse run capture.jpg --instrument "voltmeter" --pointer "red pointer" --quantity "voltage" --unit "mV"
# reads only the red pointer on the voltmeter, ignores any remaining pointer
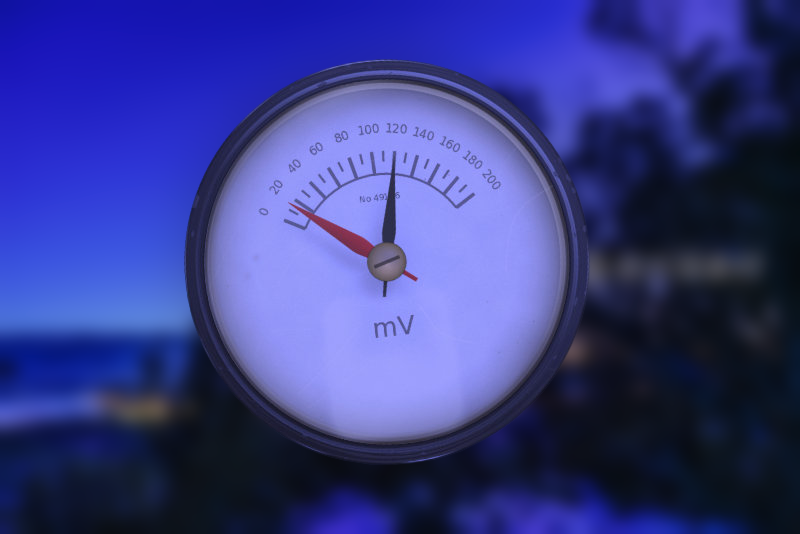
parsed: 15 mV
